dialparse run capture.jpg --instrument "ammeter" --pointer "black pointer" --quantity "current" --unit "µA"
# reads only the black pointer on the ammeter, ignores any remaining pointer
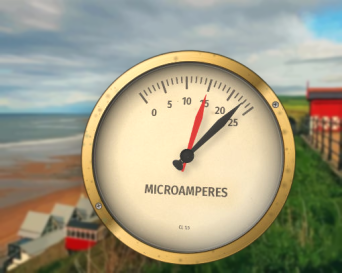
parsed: 23 µA
